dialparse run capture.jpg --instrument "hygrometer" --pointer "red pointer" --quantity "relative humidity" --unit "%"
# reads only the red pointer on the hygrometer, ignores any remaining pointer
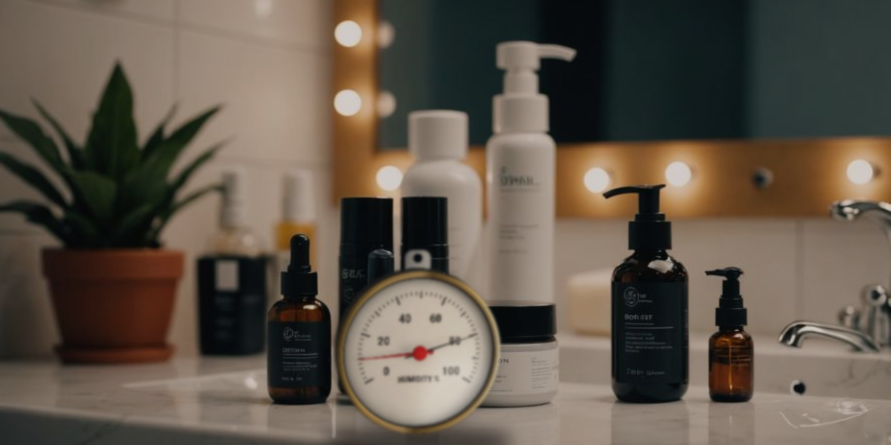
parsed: 10 %
